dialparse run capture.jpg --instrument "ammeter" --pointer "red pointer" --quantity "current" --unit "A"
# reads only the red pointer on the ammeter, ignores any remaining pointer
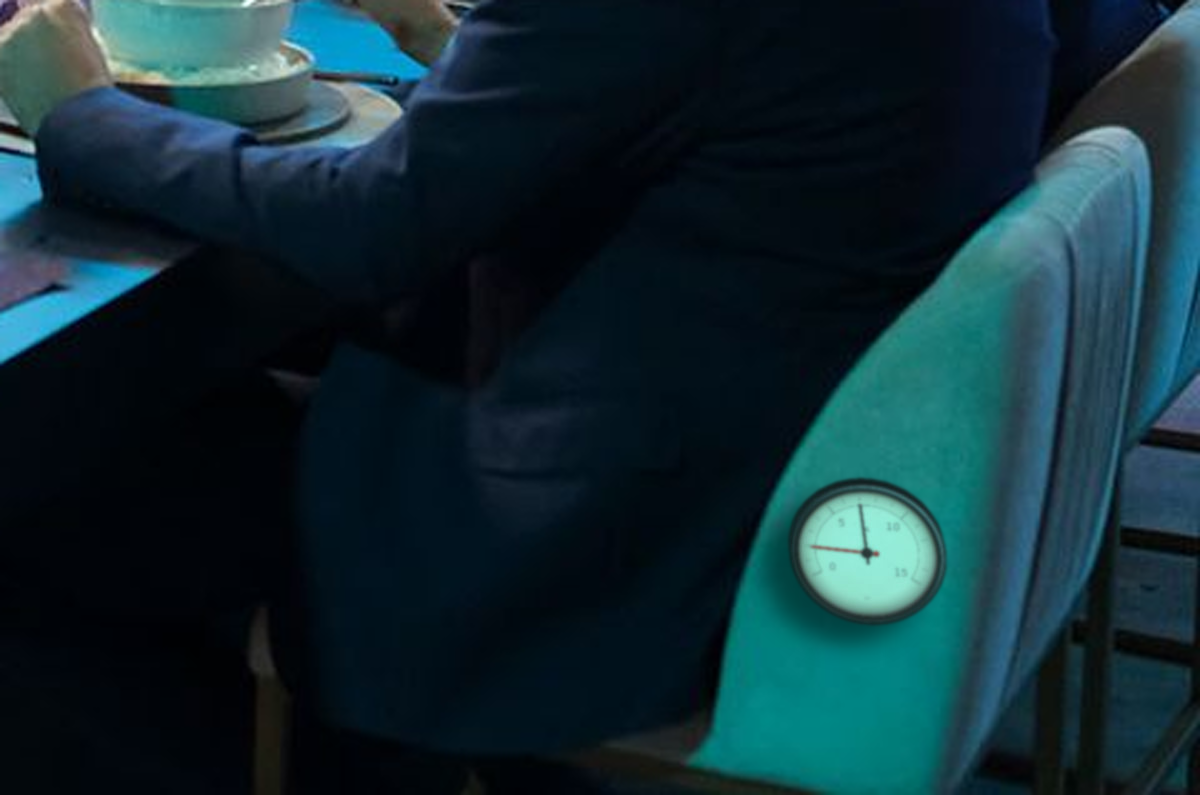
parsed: 2 A
